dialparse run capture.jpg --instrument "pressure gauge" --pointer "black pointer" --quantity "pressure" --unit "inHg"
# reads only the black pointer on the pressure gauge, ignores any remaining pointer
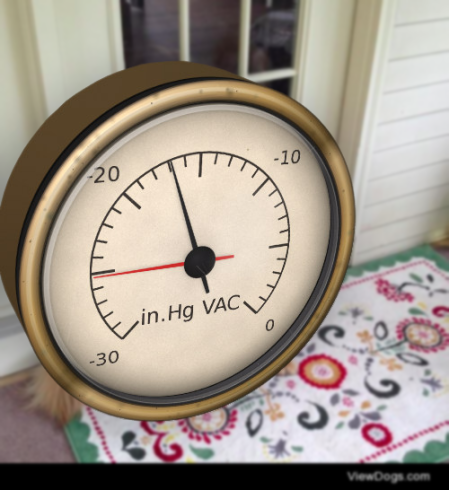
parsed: -17 inHg
